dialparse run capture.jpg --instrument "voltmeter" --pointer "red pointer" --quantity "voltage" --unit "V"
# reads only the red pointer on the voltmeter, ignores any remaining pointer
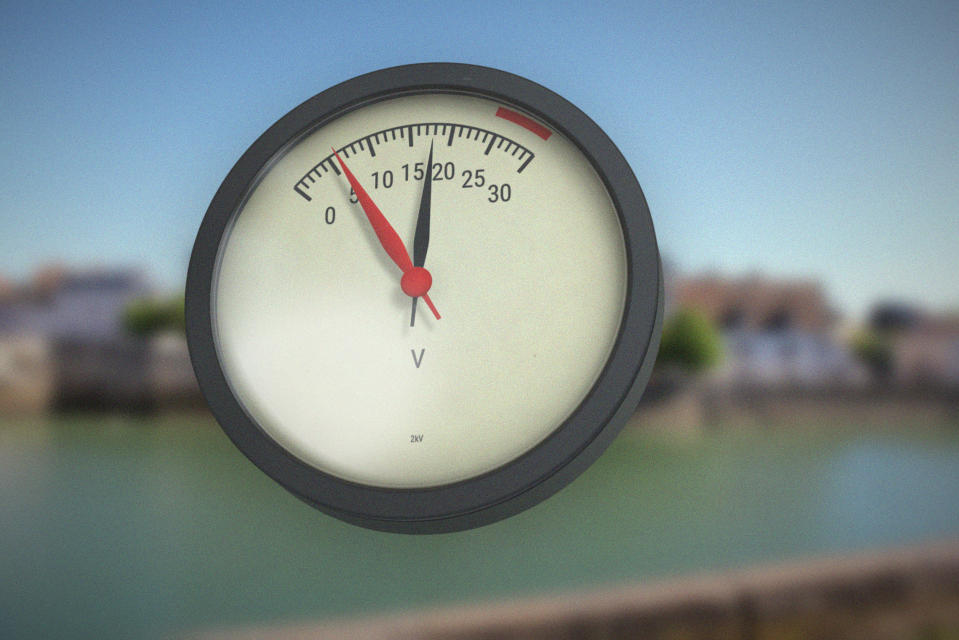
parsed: 6 V
